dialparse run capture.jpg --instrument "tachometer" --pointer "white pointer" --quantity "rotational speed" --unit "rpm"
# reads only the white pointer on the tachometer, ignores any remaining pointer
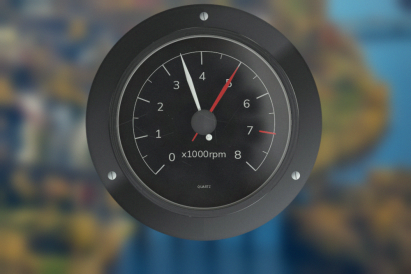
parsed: 3500 rpm
